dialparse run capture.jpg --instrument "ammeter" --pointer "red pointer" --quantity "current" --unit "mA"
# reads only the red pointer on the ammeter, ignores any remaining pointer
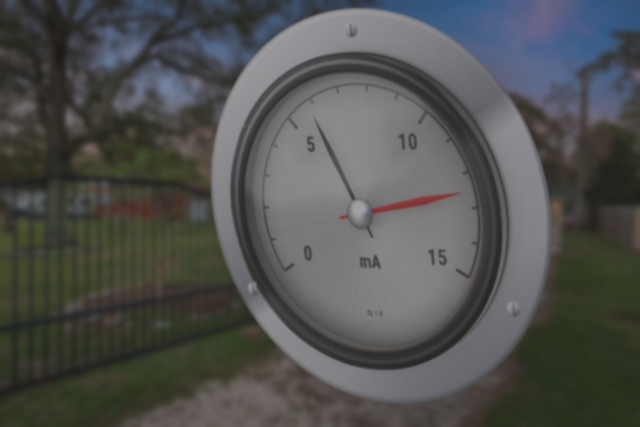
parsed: 12.5 mA
